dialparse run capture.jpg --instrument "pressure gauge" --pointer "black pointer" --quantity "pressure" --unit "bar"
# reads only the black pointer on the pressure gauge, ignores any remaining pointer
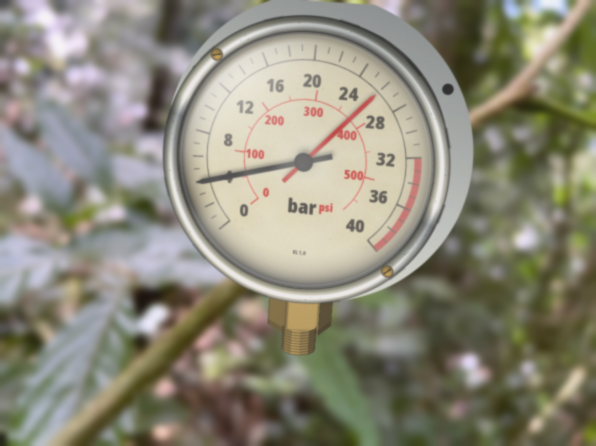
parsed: 4 bar
